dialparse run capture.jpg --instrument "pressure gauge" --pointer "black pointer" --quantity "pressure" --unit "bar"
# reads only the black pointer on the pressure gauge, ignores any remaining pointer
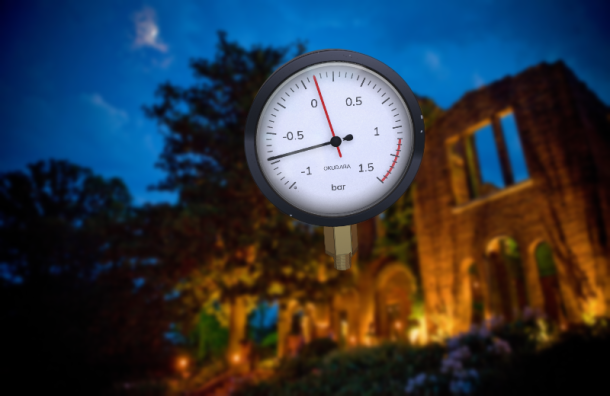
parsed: -0.7 bar
